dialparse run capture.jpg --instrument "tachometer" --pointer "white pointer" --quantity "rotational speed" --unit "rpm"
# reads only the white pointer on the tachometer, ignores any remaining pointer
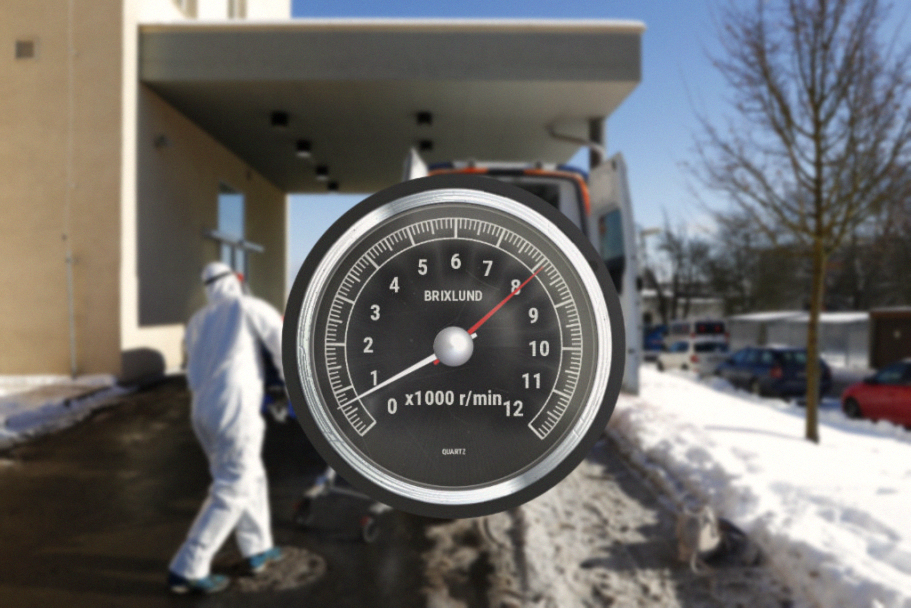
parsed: 700 rpm
